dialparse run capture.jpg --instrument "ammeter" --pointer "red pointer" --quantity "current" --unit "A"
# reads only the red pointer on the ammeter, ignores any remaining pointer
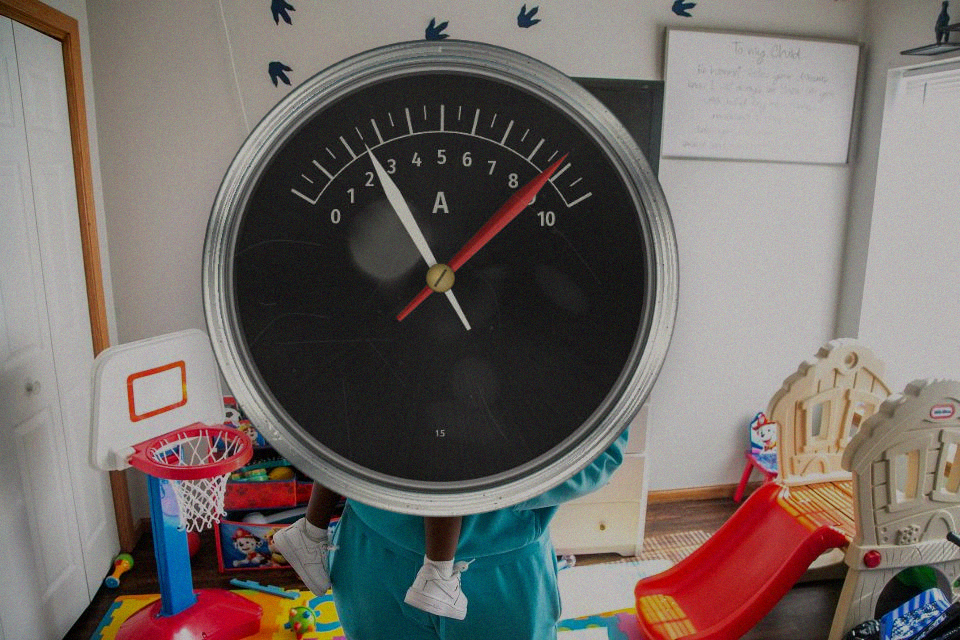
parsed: 8.75 A
